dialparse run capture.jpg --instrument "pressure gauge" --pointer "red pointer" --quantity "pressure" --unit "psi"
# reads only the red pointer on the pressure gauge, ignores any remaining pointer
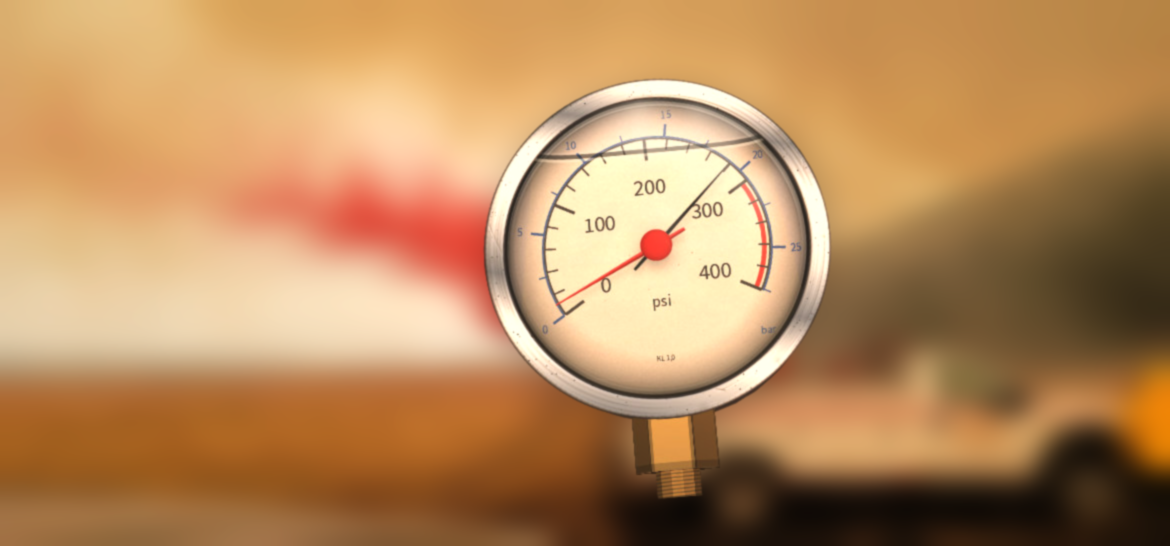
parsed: 10 psi
